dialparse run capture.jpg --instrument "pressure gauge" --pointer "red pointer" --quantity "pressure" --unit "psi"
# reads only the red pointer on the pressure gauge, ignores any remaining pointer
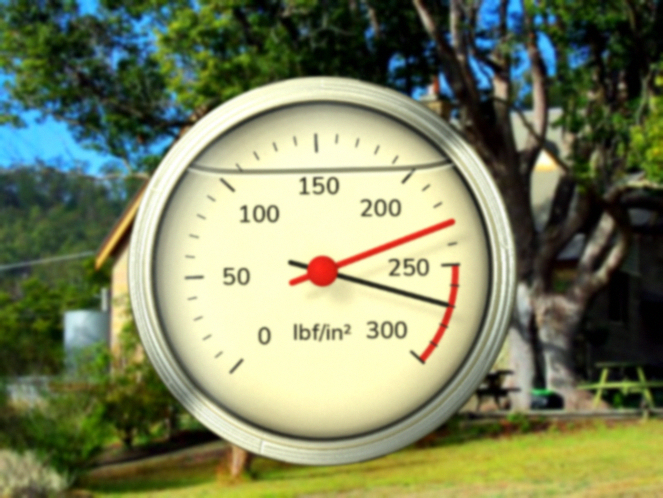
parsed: 230 psi
